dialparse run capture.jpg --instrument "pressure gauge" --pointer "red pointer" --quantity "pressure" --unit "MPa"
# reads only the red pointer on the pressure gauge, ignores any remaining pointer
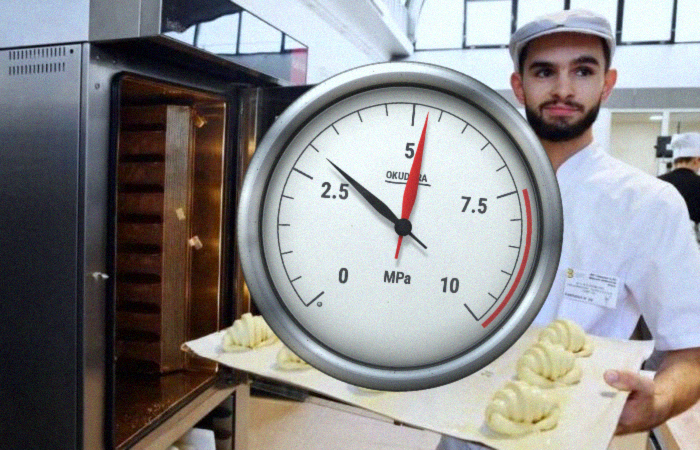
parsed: 5.25 MPa
